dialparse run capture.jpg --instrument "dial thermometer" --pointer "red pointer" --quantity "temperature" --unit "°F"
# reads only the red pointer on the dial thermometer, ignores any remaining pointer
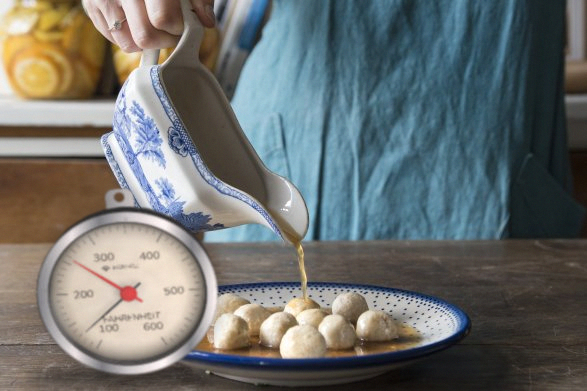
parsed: 260 °F
